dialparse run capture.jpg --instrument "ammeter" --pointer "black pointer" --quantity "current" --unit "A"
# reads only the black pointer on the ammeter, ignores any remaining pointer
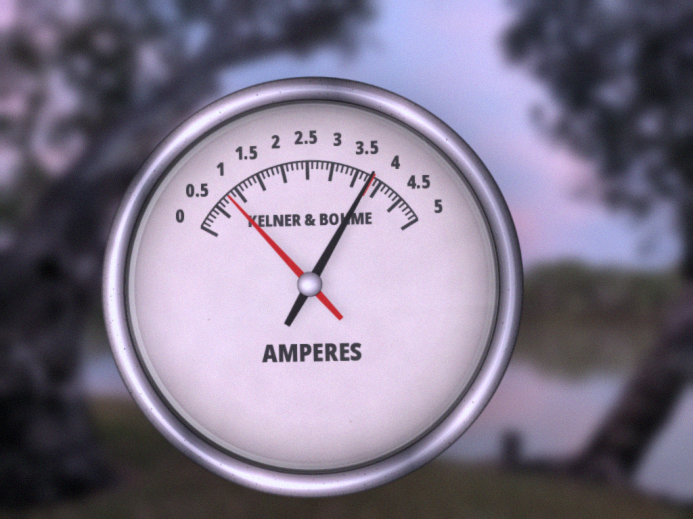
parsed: 3.8 A
